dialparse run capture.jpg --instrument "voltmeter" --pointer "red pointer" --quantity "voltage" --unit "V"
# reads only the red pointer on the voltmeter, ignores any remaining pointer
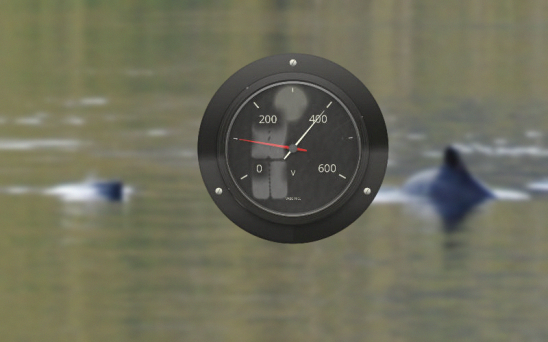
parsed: 100 V
